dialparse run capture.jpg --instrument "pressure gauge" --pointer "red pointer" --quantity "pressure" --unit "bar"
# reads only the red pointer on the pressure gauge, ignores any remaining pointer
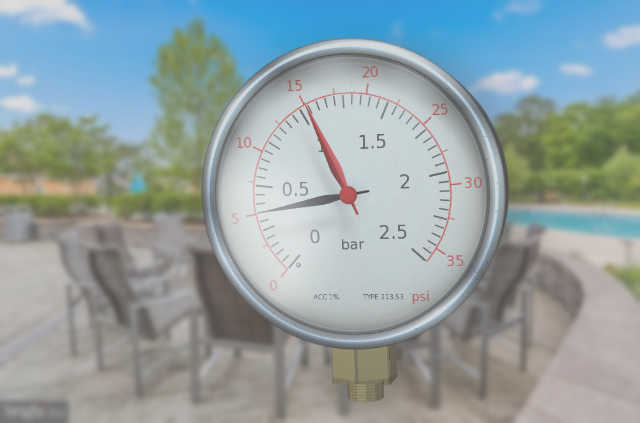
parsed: 1.05 bar
